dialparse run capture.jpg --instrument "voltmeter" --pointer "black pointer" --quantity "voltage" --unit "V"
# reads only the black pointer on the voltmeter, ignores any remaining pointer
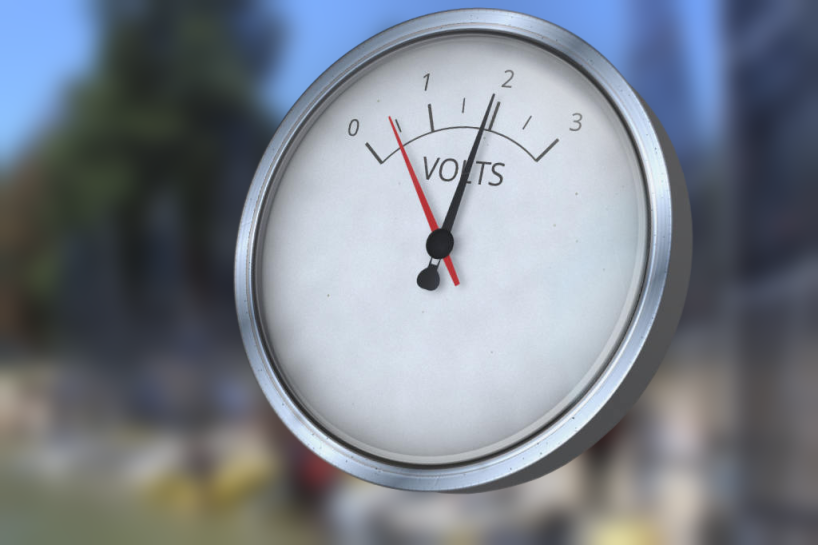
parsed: 2 V
